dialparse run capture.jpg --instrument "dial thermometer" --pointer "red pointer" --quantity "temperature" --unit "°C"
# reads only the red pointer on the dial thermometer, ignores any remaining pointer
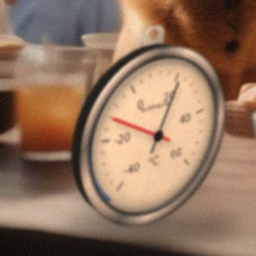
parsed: -12 °C
